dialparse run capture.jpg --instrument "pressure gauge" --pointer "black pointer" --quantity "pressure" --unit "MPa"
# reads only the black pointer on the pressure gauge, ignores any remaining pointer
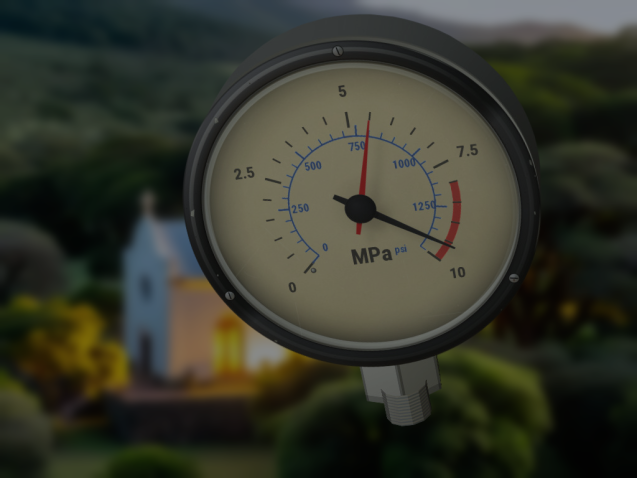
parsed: 9.5 MPa
